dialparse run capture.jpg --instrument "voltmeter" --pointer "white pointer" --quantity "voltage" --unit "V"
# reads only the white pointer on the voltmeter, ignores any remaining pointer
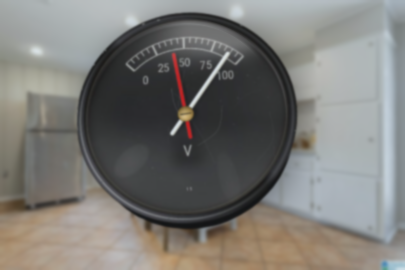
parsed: 90 V
